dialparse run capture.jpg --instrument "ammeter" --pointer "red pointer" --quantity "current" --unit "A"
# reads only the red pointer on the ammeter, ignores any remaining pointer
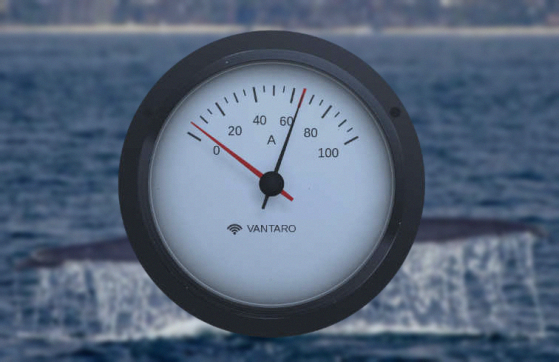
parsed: 5 A
